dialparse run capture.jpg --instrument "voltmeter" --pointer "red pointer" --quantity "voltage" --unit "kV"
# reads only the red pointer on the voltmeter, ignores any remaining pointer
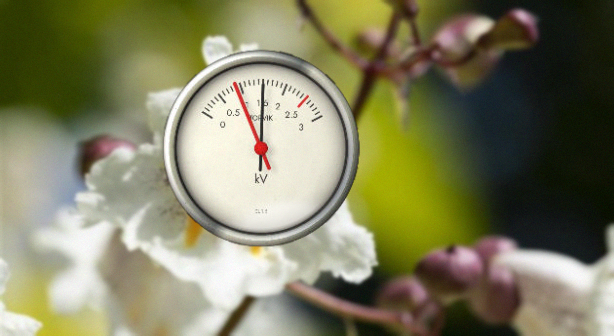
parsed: 0.9 kV
